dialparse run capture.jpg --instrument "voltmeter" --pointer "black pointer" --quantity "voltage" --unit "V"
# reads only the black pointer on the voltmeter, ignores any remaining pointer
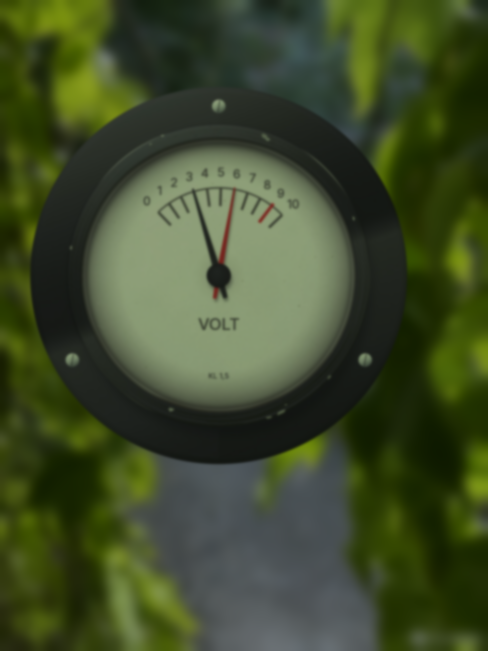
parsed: 3 V
